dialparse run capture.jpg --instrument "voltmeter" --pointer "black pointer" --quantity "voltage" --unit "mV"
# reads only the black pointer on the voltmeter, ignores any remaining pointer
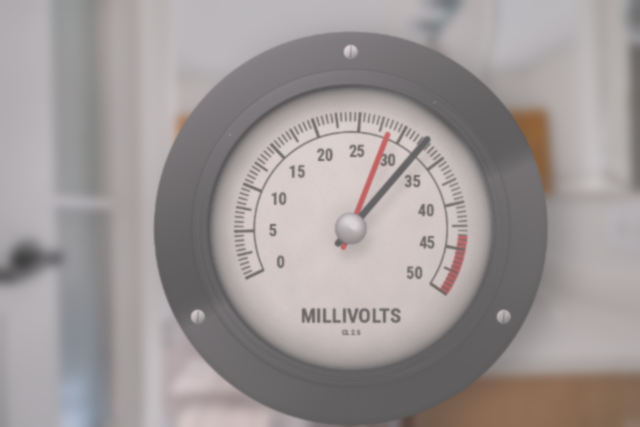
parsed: 32.5 mV
